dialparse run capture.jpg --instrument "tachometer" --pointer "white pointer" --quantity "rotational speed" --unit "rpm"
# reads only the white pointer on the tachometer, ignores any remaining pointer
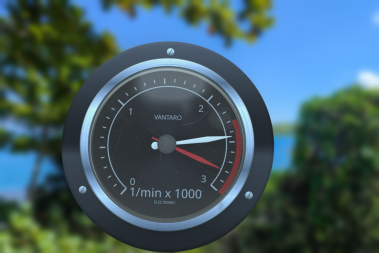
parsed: 2450 rpm
